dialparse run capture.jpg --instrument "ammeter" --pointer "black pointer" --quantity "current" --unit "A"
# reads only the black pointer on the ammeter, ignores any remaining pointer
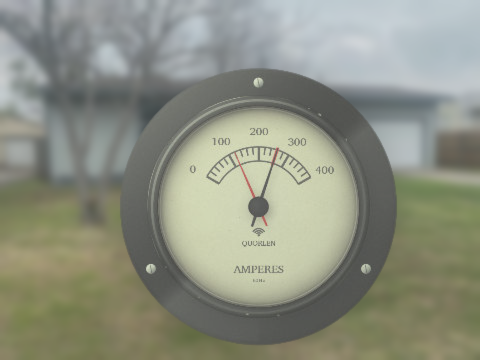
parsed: 260 A
